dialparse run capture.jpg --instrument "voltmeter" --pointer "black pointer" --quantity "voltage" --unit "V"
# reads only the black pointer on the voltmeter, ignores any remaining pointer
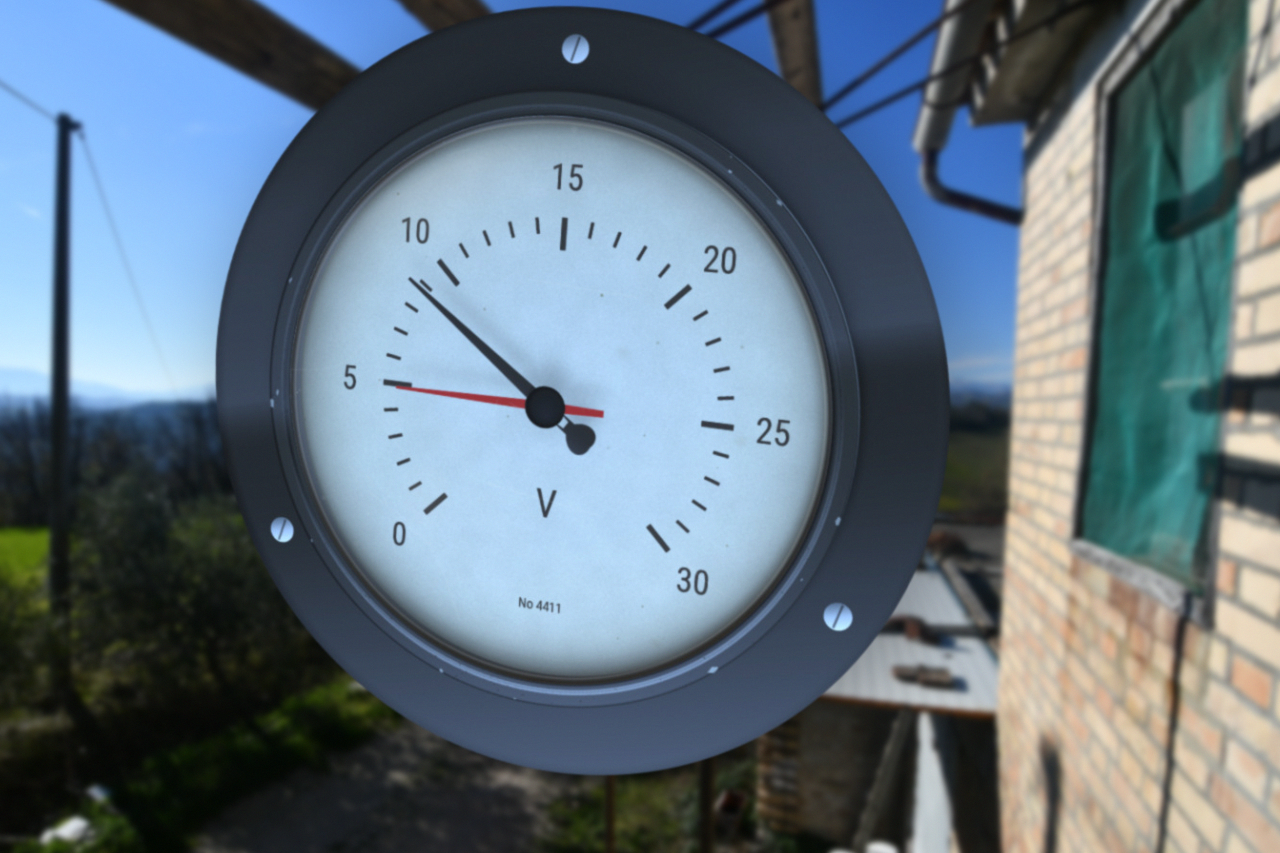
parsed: 9 V
